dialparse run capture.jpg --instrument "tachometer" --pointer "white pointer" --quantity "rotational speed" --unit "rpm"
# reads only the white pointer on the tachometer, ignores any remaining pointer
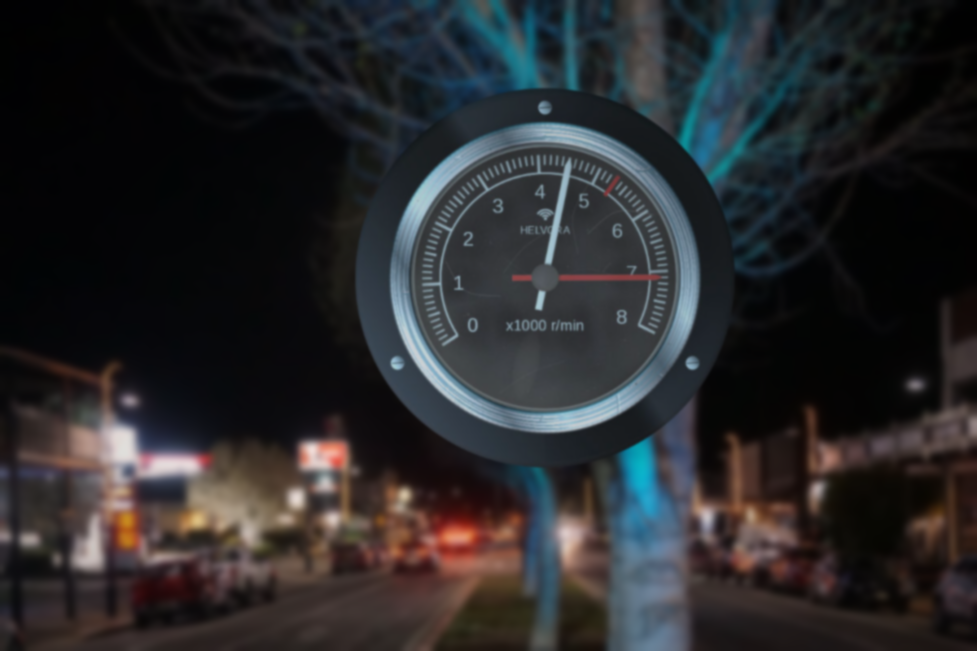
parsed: 4500 rpm
